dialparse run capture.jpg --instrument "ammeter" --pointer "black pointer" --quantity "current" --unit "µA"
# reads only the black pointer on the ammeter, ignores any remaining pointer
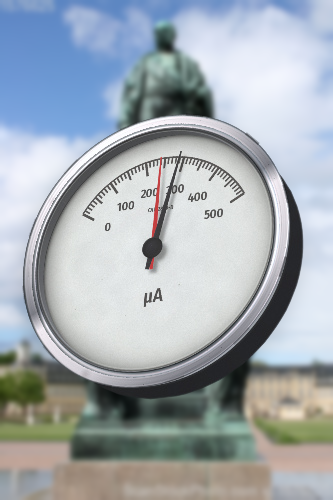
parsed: 300 µA
